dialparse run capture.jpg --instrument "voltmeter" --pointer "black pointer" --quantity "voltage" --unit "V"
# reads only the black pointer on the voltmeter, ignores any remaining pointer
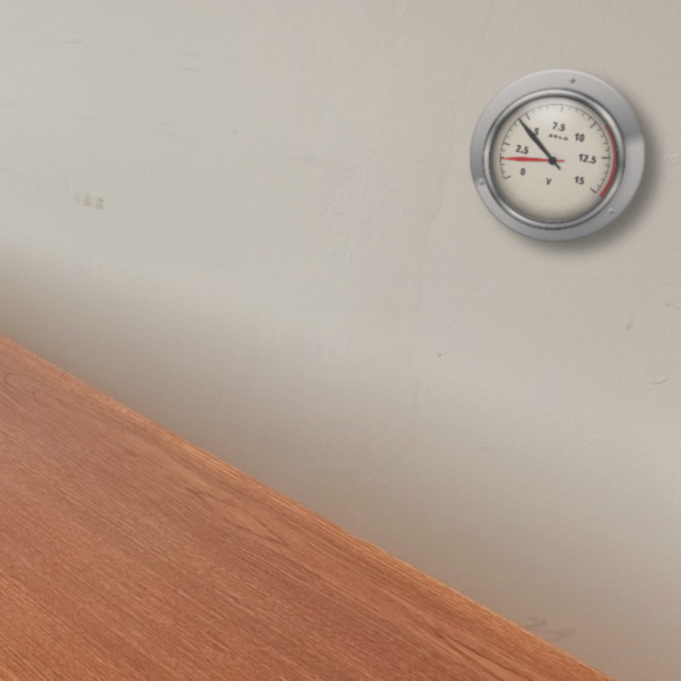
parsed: 4.5 V
